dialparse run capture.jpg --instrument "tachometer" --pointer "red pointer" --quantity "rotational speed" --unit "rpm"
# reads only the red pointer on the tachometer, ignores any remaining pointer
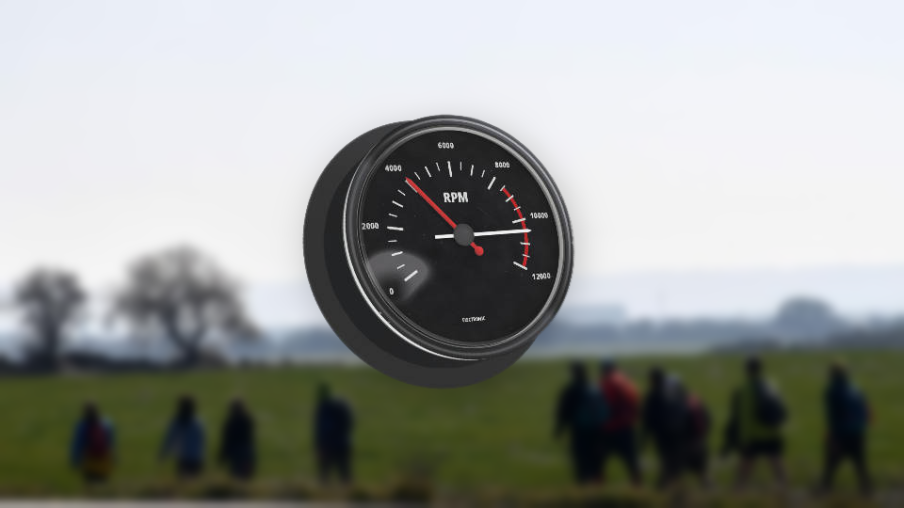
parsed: 4000 rpm
